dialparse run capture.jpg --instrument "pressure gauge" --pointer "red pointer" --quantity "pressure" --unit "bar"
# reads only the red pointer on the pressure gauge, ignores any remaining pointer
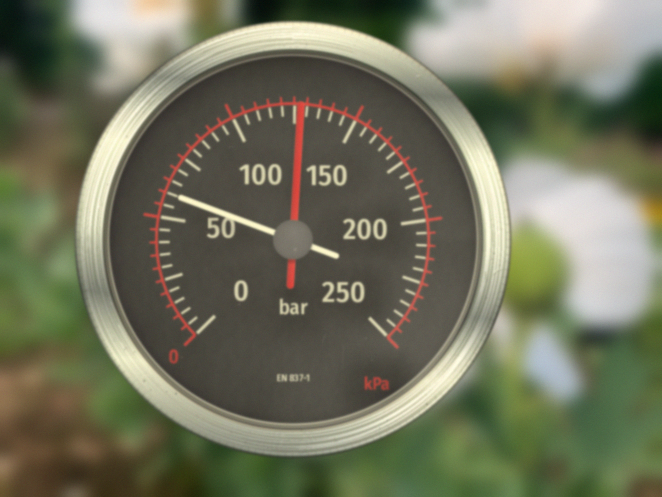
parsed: 127.5 bar
